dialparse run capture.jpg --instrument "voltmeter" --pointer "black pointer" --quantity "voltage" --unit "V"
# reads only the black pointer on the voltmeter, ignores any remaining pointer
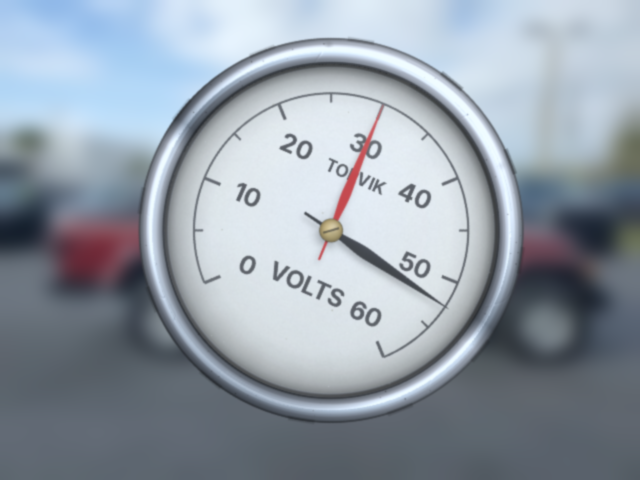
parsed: 52.5 V
